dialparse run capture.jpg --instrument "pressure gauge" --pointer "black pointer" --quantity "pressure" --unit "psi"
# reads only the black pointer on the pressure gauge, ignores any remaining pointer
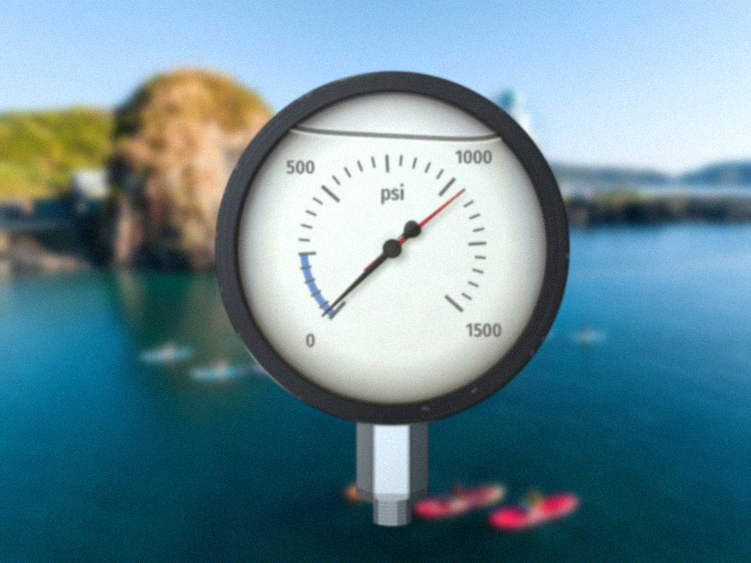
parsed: 25 psi
